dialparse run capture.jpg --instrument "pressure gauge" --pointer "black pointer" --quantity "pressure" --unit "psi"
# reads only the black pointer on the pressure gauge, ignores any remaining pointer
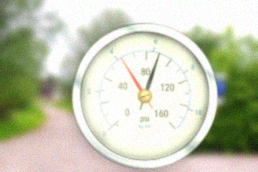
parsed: 90 psi
